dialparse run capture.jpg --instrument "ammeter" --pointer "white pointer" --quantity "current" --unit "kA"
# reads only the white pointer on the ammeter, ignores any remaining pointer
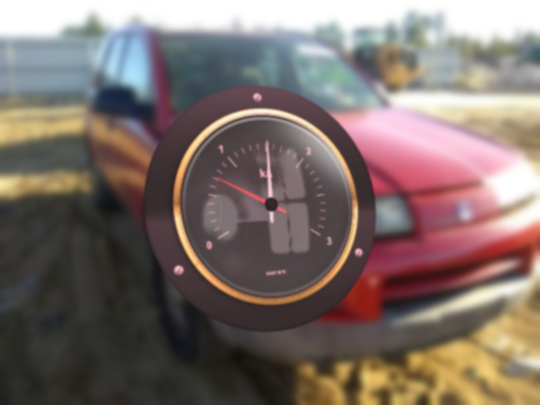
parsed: 1.5 kA
